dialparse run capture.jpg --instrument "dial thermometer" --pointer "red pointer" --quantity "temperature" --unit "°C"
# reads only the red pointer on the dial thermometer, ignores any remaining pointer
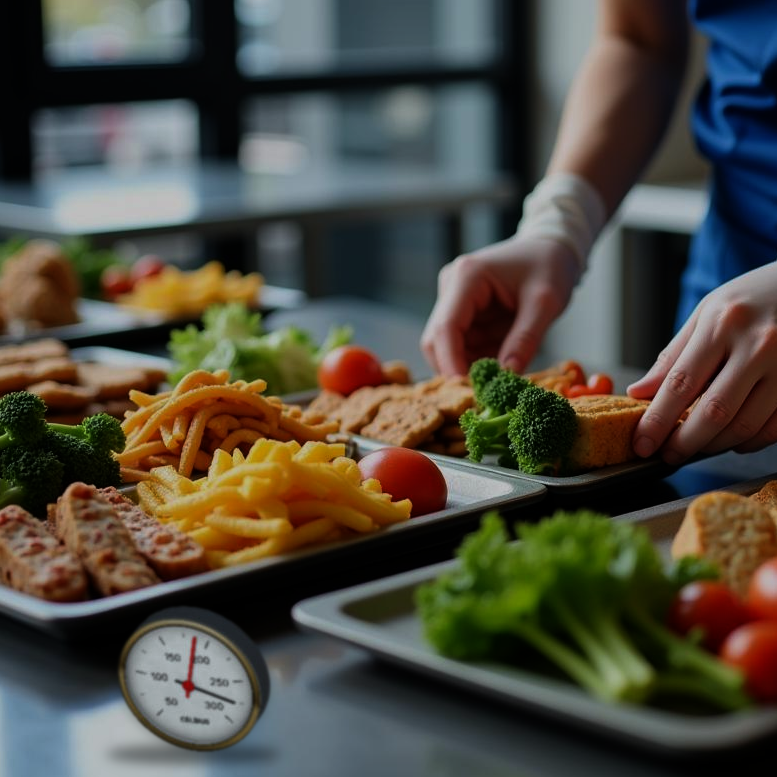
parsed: 187.5 °C
